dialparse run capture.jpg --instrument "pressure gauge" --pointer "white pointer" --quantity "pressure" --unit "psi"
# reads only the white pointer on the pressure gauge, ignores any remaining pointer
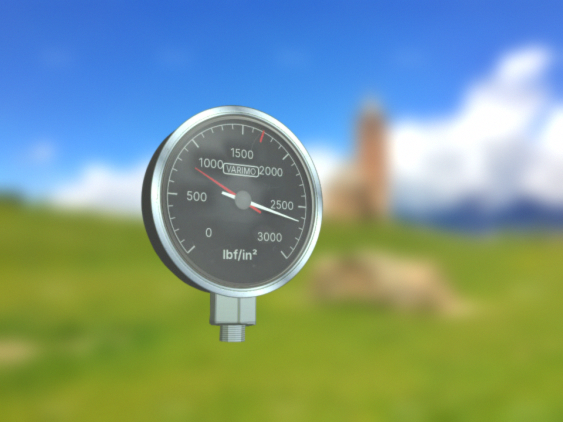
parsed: 2650 psi
